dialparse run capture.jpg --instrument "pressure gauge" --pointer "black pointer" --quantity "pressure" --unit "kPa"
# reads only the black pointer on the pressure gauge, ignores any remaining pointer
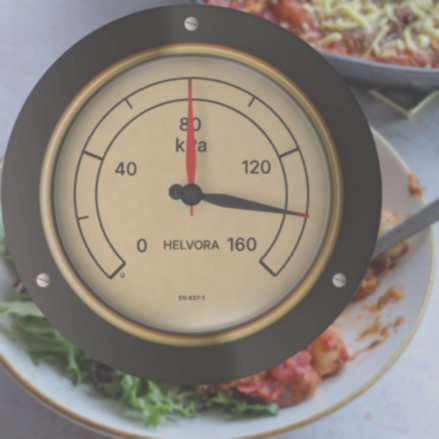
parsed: 140 kPa
